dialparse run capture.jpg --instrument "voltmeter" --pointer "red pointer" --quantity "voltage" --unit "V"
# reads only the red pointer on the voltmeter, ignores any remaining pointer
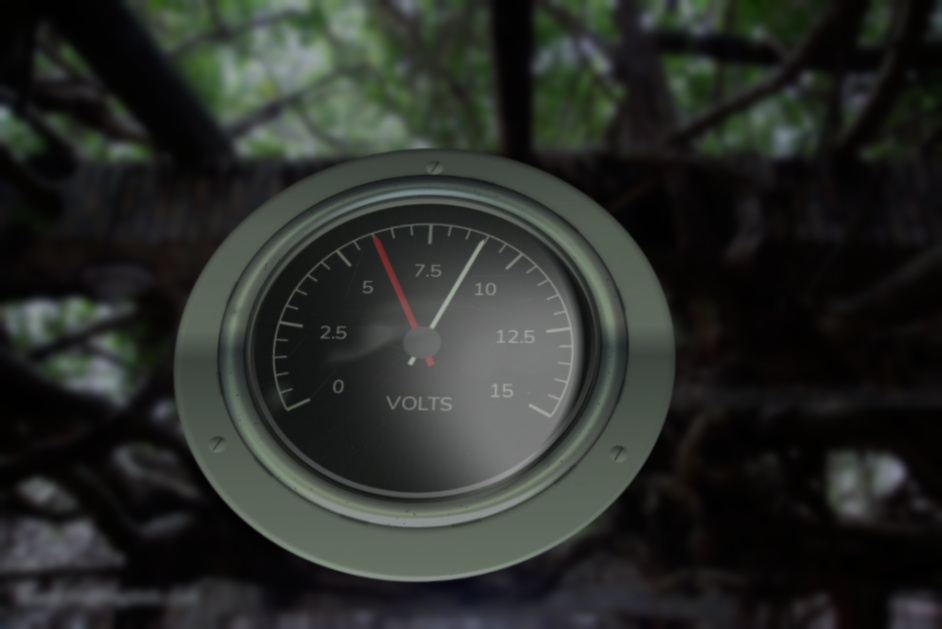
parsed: 6 V
